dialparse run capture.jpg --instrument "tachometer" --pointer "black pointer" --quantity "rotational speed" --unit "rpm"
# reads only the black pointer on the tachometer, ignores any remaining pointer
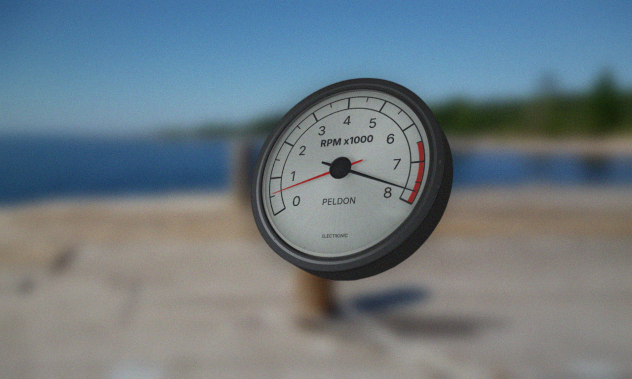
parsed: 7750 rpm
